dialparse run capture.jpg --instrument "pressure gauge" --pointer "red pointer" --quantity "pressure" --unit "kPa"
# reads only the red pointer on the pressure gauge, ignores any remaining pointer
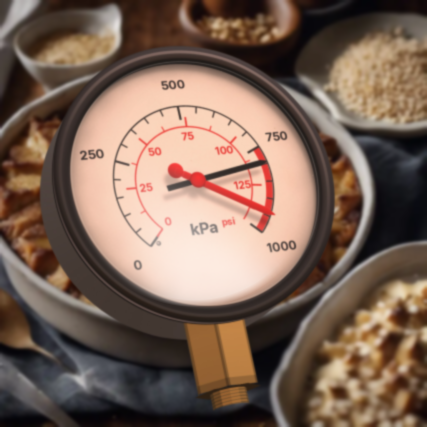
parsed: 950 kPa
